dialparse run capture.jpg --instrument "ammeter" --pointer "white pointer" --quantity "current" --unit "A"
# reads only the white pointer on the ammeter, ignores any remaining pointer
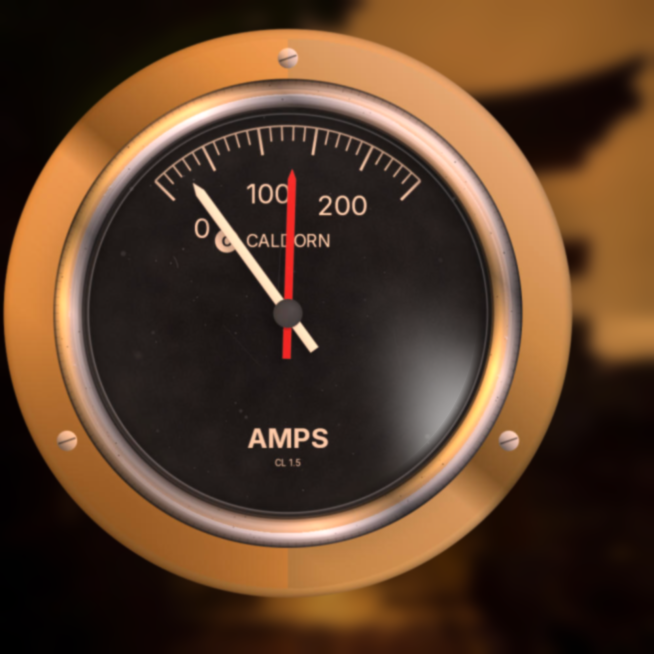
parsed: 25 A
